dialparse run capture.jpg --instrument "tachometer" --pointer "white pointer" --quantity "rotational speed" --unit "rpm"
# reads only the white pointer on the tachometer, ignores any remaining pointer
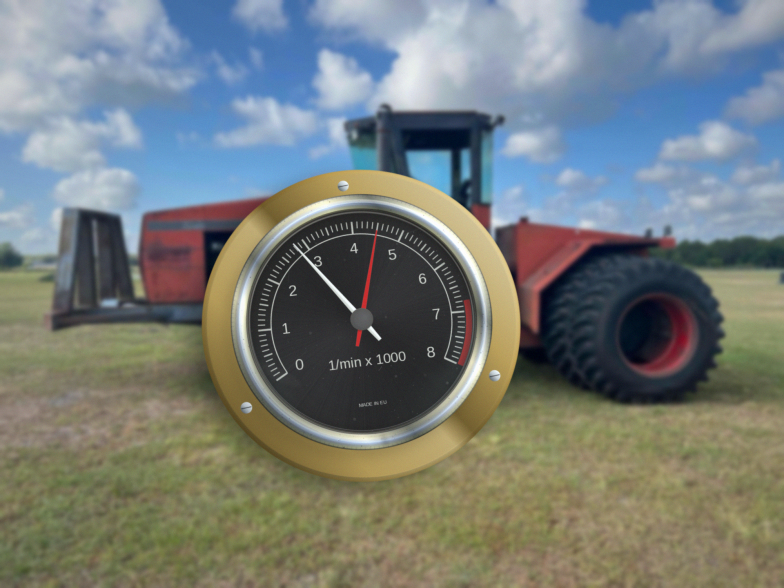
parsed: 2800 rpm
